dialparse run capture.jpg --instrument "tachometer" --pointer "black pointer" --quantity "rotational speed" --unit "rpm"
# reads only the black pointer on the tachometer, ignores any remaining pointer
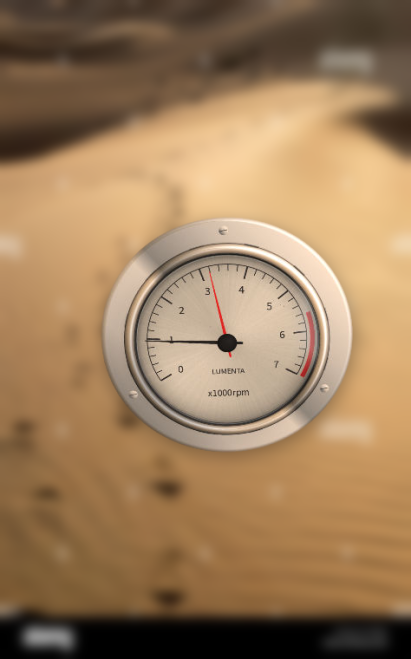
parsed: 1000 rpm
